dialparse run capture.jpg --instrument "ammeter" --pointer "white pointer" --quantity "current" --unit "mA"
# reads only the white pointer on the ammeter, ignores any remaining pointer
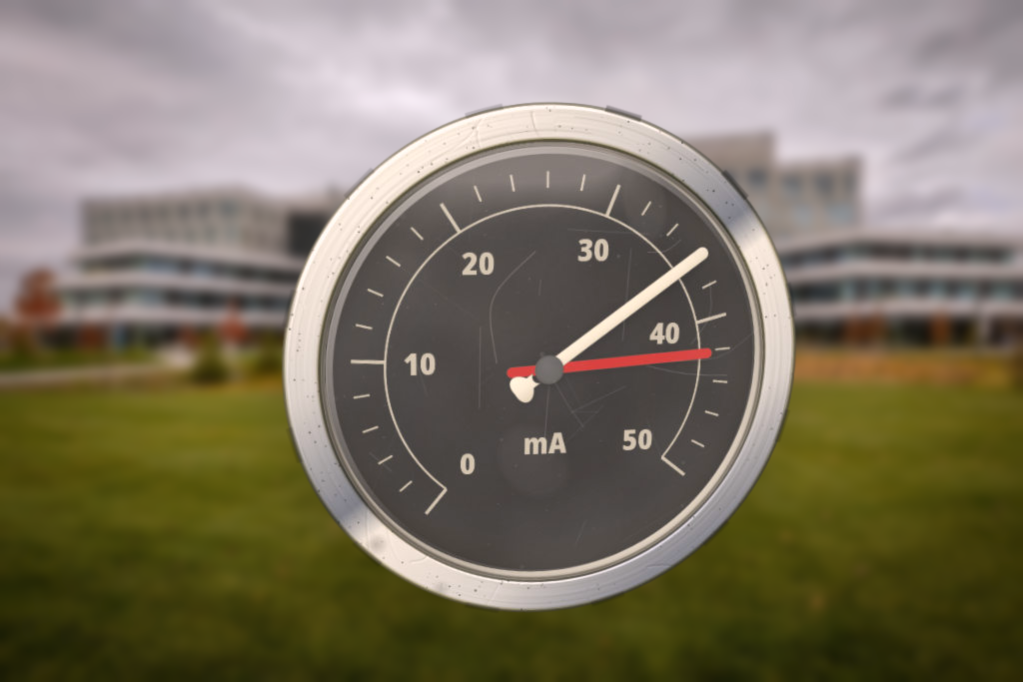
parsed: 36 mA
